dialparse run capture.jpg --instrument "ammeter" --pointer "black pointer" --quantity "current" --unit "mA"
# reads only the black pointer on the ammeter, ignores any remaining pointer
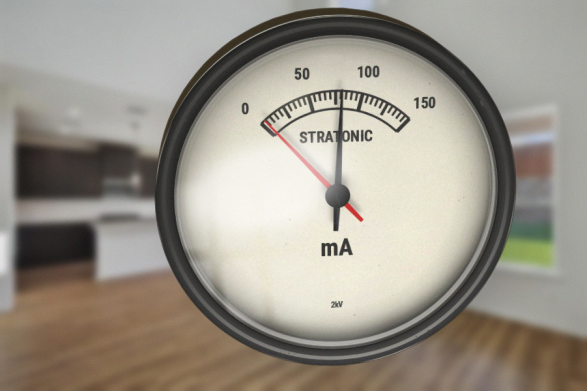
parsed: 80 mA
